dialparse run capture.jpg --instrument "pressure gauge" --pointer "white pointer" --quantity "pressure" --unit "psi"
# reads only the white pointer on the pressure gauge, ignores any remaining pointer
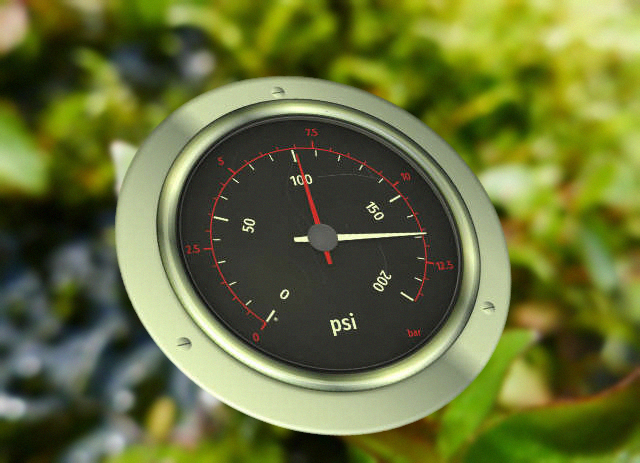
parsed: 170 psi
